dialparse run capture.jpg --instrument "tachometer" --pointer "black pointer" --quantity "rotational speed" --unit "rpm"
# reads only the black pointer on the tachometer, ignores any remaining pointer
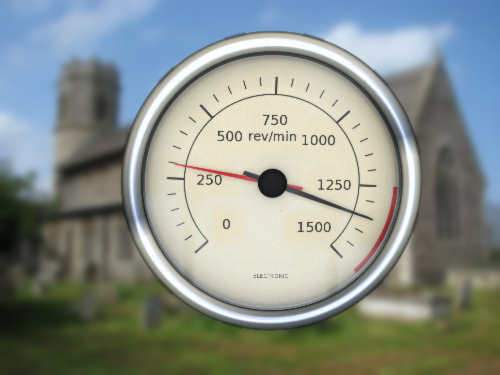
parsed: 1350 rpm
